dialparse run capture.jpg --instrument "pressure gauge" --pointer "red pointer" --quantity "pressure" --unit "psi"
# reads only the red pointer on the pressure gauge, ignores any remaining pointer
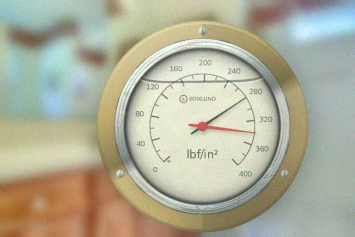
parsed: 340 psi
